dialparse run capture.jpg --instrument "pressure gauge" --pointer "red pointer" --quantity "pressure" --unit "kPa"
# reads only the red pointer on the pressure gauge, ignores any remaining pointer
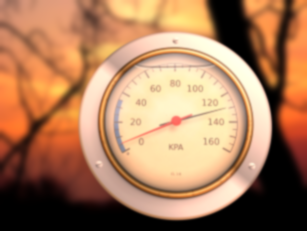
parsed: 5 kPa
